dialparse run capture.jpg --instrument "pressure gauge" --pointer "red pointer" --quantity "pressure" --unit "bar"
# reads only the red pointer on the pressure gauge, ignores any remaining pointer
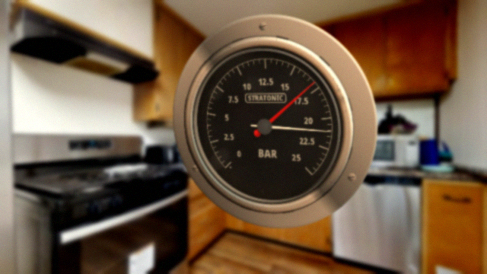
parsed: 17 bar
